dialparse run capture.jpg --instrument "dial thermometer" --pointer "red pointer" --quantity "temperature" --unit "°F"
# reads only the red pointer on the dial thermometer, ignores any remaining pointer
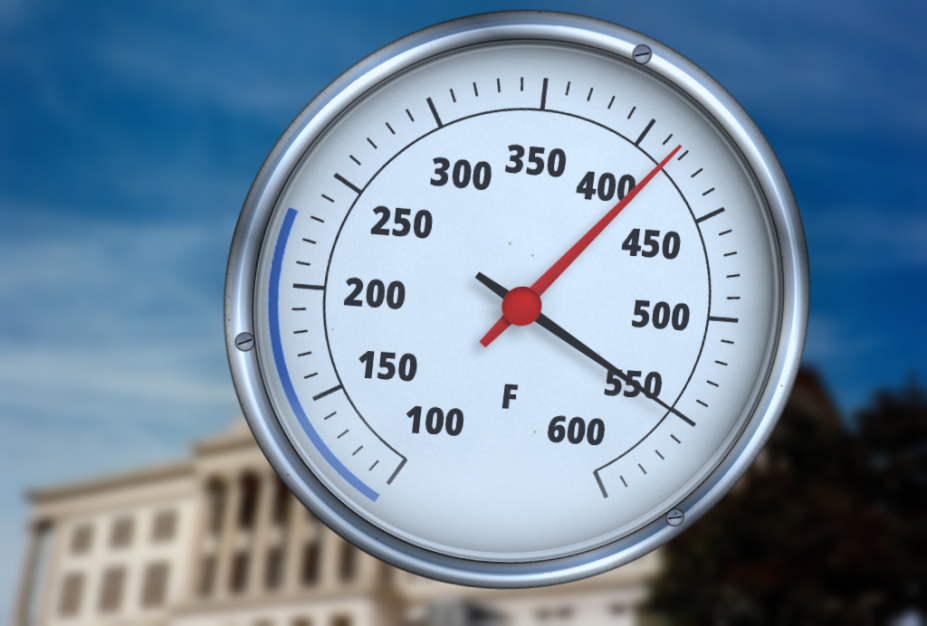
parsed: 415 °F
